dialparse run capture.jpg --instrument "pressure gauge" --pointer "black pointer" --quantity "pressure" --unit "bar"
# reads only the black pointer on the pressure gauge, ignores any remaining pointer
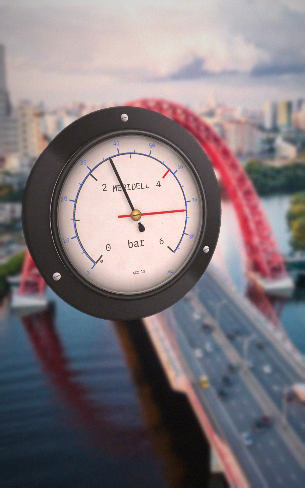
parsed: 2.5 bar
